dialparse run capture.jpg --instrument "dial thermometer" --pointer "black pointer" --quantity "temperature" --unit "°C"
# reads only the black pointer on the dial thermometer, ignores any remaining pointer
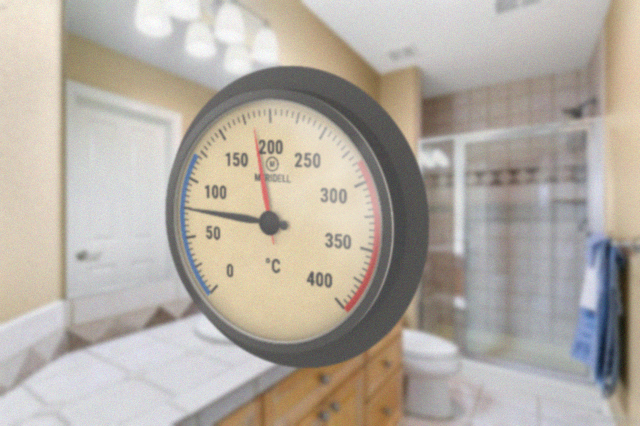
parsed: 75 °C
